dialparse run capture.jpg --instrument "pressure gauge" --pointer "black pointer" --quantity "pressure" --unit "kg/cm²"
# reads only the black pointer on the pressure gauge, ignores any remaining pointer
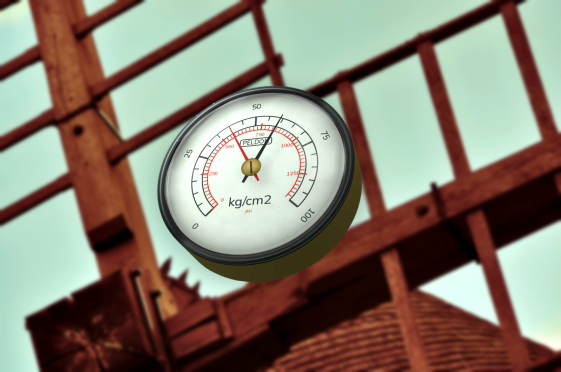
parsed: 60 kg/cm²
